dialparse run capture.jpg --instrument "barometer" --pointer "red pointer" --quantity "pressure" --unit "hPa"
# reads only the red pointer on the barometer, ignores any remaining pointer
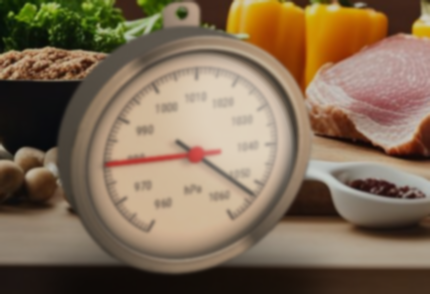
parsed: 980 hPa
